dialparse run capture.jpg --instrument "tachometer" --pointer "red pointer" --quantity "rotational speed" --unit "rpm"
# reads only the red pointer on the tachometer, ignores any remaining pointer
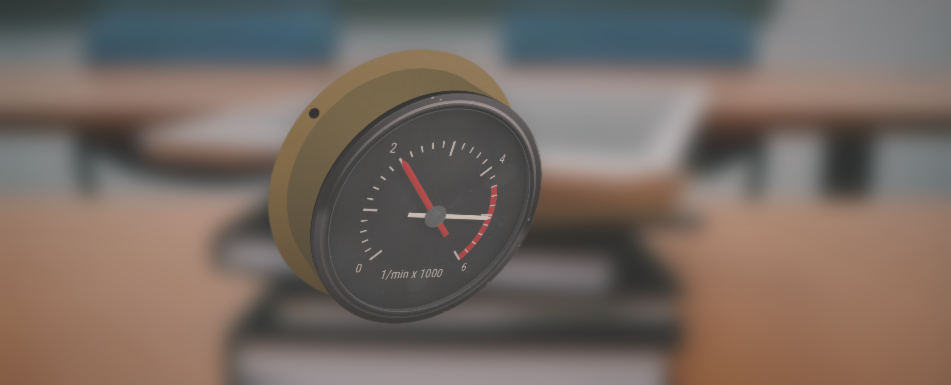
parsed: 2000 rpm
